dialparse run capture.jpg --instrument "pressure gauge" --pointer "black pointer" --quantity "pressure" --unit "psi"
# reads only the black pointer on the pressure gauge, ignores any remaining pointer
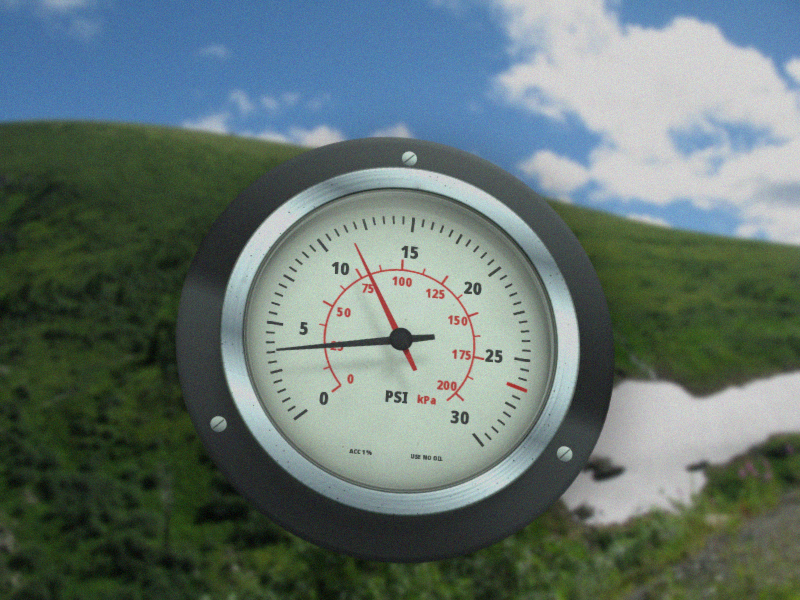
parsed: 3.5 psi
